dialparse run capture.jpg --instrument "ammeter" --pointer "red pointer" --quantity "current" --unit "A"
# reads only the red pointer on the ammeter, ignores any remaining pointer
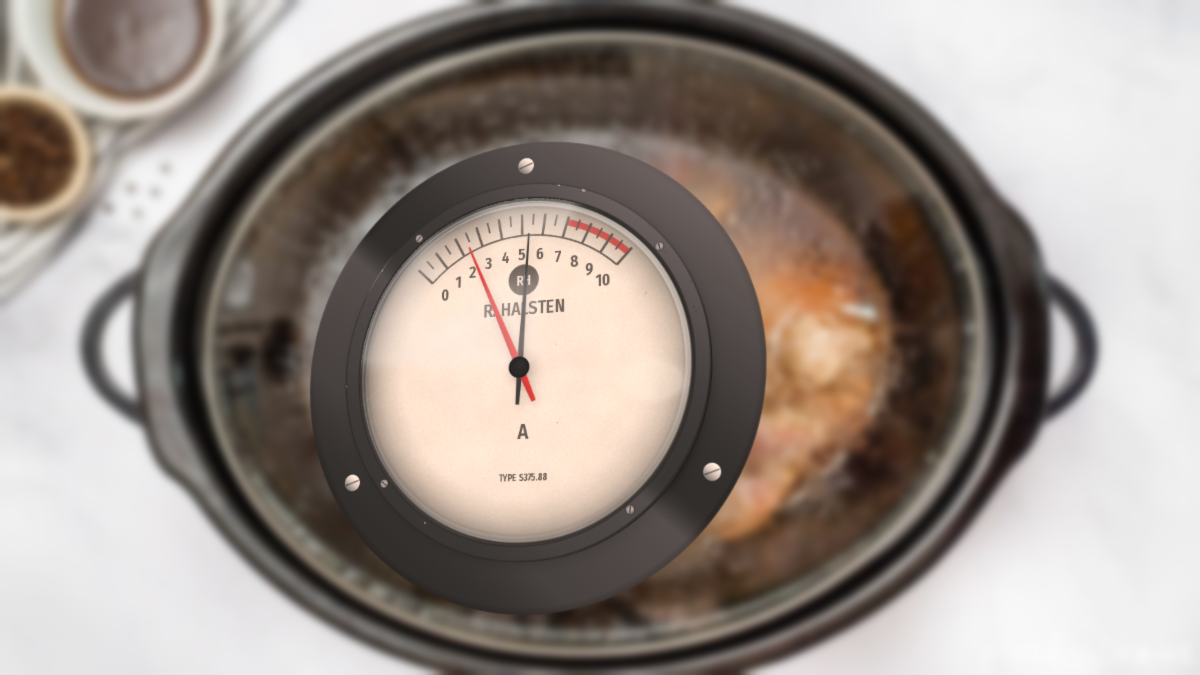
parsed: 2.5 A
